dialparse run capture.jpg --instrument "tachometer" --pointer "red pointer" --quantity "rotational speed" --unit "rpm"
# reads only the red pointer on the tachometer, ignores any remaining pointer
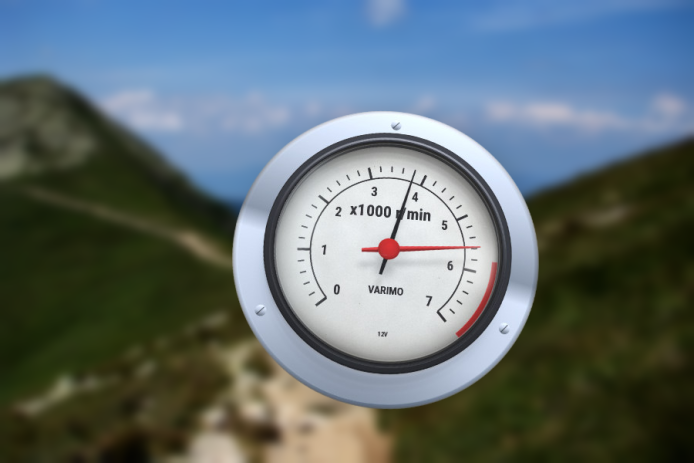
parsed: 5600 rpm
